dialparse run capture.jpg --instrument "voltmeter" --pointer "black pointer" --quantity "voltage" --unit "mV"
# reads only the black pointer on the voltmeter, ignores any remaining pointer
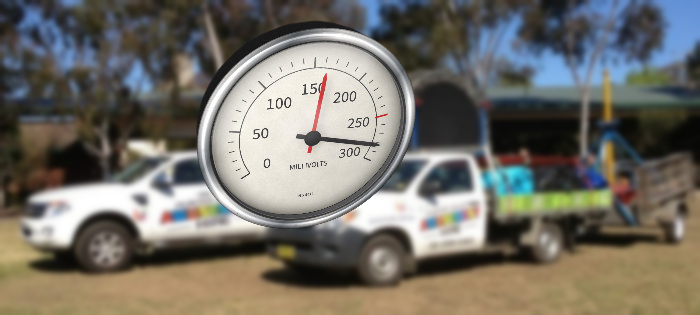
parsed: 280 mV
